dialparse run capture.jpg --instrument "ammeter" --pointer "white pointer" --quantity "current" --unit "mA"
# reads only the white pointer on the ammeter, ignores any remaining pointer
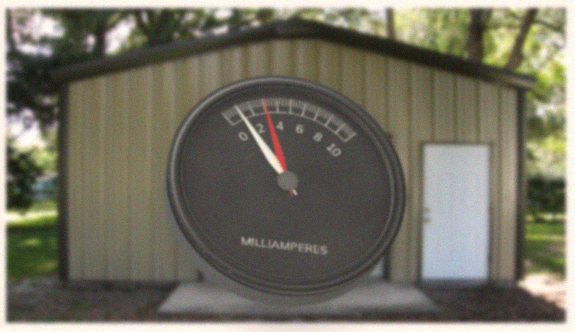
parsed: 1 mA
